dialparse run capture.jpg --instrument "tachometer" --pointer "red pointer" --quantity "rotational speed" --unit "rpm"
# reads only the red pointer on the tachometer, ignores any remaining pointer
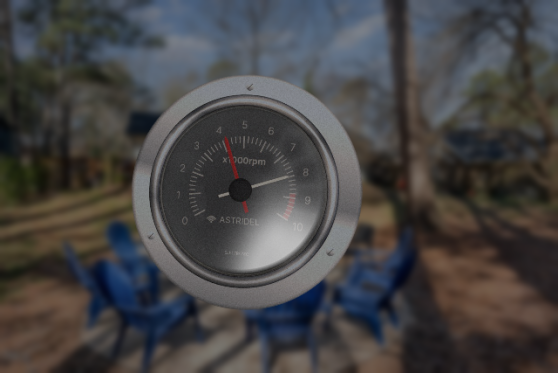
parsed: 4200 rpm
